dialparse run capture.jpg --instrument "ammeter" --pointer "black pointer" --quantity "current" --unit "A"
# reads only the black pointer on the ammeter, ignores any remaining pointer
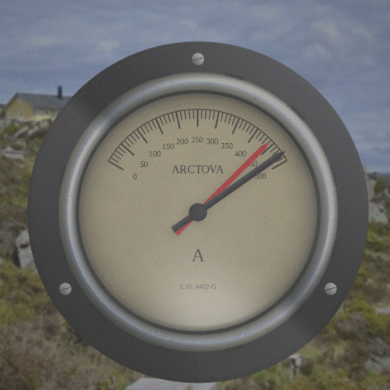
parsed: 480 A
